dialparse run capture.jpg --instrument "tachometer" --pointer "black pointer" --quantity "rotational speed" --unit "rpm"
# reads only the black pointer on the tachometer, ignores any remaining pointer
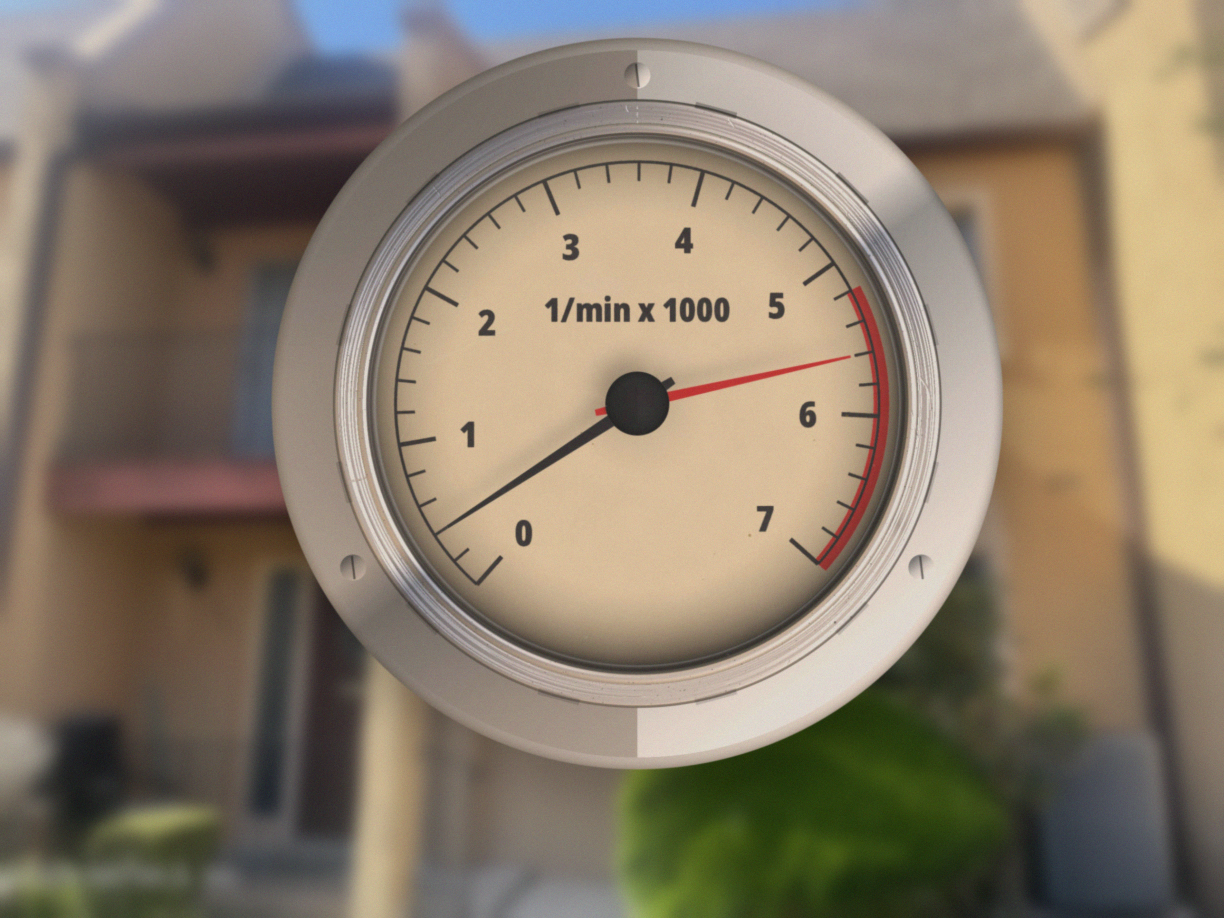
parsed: 400 rpm
